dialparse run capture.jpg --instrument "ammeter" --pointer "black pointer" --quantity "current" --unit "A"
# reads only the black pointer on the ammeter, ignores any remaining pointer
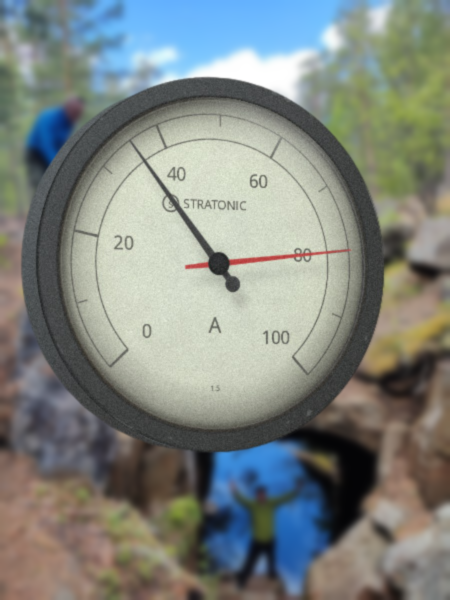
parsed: 35 A
